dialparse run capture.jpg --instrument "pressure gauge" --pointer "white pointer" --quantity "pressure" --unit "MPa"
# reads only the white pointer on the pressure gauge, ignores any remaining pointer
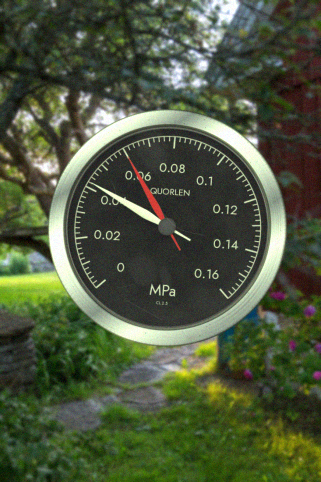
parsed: 0.042 MPa
